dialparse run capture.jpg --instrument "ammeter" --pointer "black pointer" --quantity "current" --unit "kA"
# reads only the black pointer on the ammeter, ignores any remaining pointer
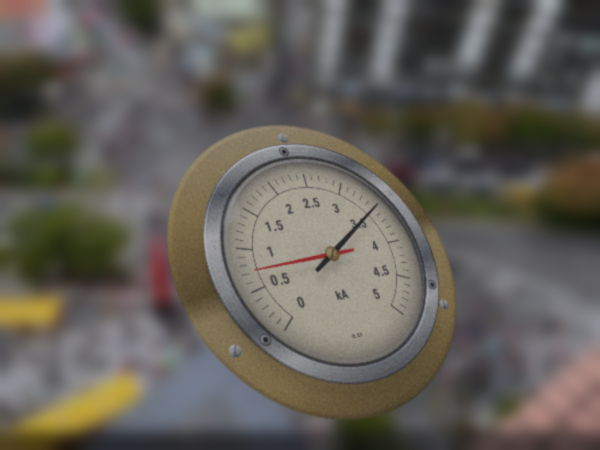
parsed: 3.5 kA
